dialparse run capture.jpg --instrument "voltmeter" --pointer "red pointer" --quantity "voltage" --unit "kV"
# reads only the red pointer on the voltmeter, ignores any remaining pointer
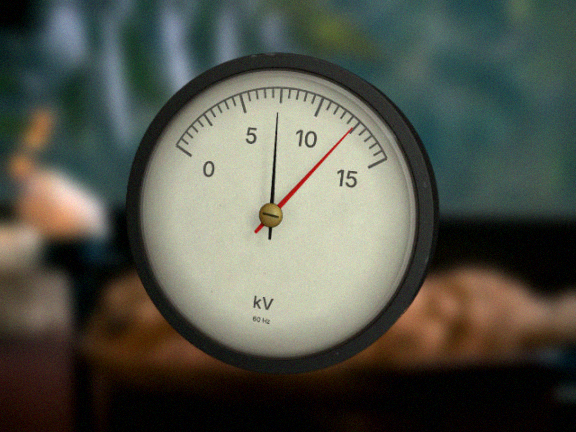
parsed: 12.5 kV
